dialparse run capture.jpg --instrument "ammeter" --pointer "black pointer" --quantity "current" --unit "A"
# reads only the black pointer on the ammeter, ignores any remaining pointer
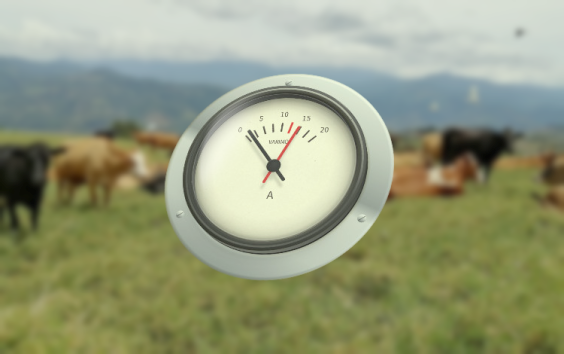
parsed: 1.25 A
